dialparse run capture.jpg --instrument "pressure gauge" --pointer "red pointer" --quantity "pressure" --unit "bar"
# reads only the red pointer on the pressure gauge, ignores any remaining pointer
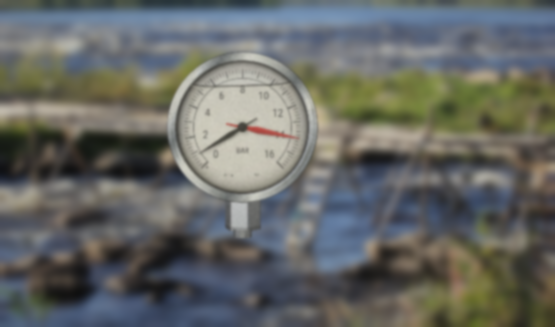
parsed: 14 bar
